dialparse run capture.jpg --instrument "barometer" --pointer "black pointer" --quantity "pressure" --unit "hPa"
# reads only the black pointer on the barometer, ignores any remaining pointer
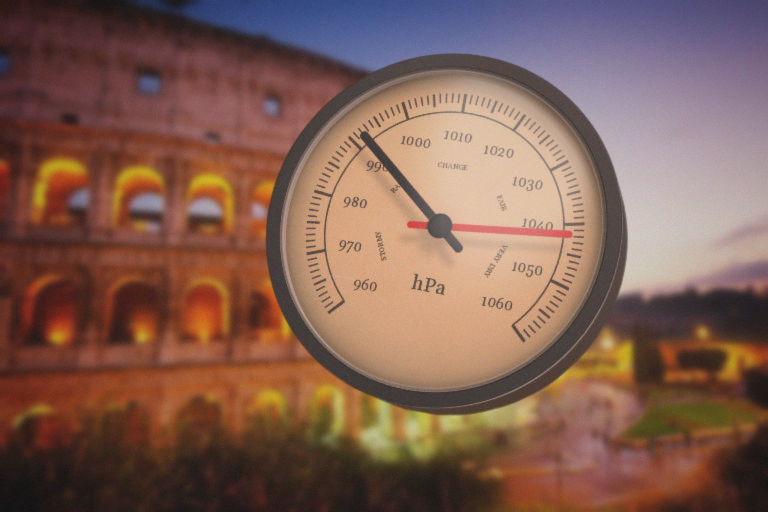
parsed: 992 hPa
